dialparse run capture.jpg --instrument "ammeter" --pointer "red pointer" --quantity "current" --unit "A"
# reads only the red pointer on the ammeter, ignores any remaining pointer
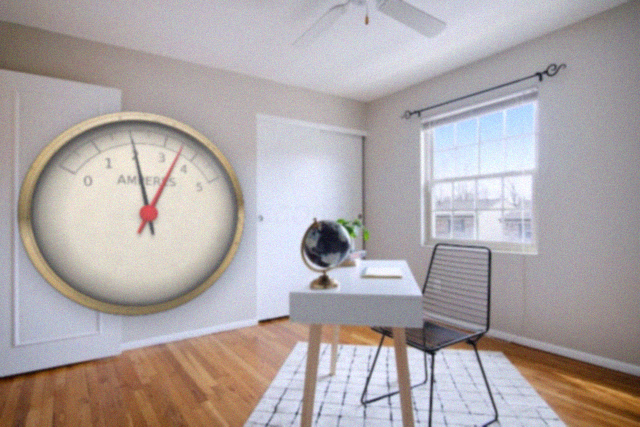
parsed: 3.5 A
